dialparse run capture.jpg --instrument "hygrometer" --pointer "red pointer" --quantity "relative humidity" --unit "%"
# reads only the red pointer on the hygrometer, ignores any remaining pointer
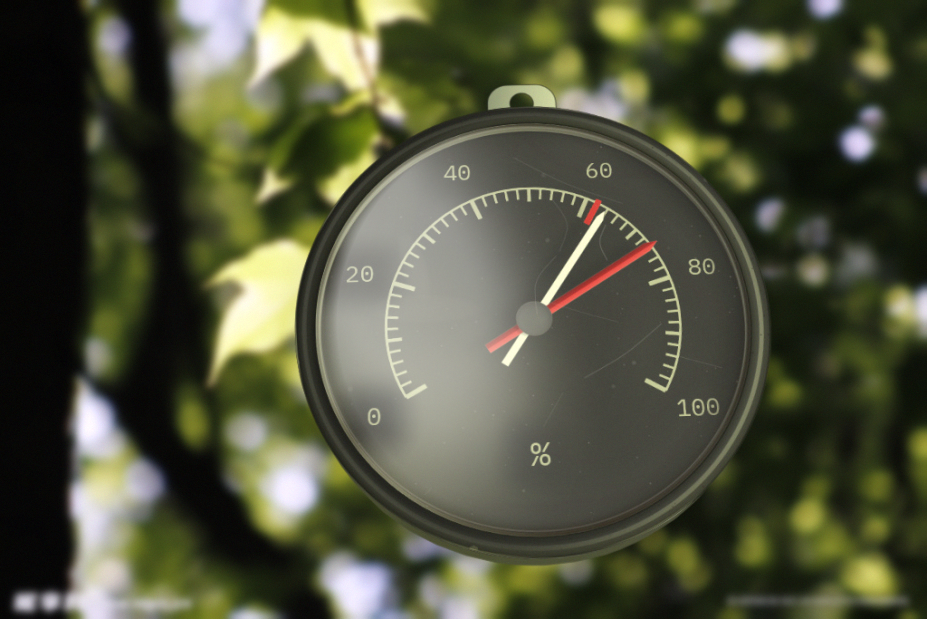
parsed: 74 %
